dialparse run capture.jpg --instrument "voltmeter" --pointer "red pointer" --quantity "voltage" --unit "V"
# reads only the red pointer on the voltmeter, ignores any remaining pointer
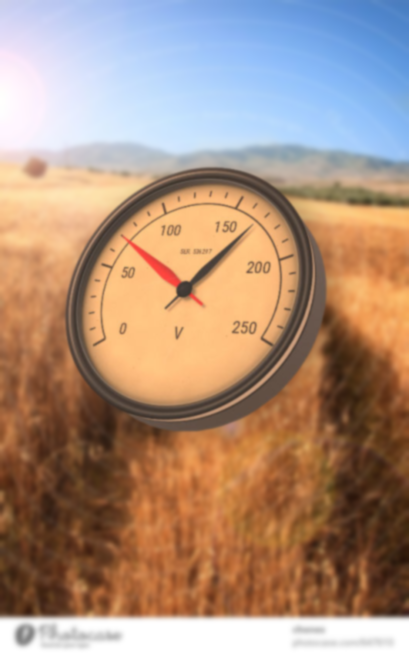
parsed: 70 V
